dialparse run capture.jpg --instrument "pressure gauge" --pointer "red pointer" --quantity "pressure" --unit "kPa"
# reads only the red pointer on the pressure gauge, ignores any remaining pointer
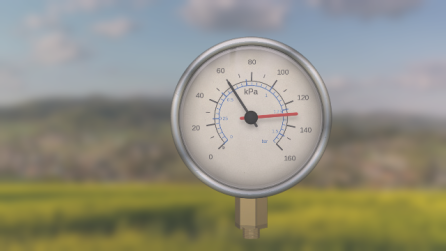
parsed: 130 kPa
